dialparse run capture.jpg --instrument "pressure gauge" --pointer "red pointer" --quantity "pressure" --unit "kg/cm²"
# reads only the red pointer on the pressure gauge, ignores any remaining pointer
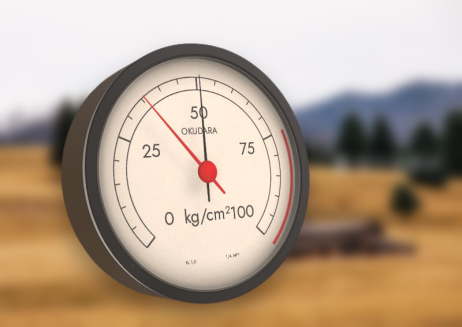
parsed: 35 kg/cm²
